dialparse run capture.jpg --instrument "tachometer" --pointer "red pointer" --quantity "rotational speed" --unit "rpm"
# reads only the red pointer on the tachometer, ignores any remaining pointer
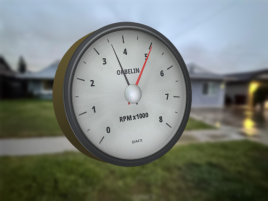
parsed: 5000 rpm
